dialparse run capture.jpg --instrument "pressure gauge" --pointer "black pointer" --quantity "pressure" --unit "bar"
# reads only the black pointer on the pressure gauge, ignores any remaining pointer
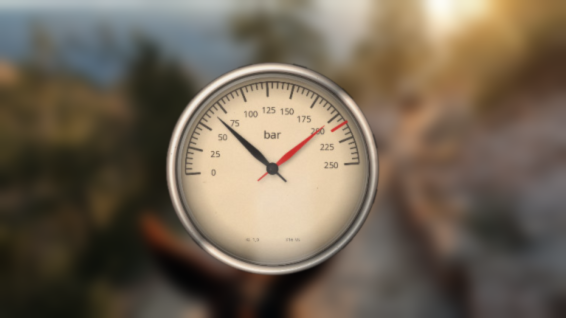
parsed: 65 bar
